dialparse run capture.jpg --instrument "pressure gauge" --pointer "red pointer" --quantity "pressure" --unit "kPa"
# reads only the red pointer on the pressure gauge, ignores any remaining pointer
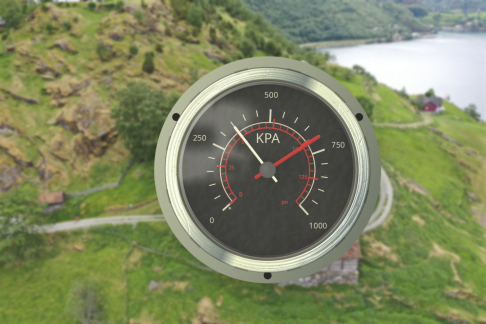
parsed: 700 kPa
